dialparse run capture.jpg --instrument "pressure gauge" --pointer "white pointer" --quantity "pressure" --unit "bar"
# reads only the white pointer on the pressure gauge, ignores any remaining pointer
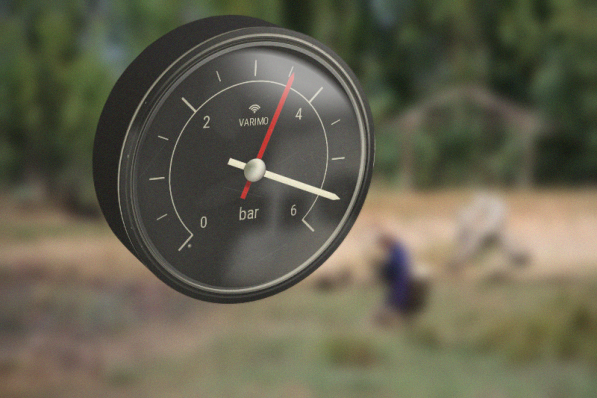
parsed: 5.5 bar
